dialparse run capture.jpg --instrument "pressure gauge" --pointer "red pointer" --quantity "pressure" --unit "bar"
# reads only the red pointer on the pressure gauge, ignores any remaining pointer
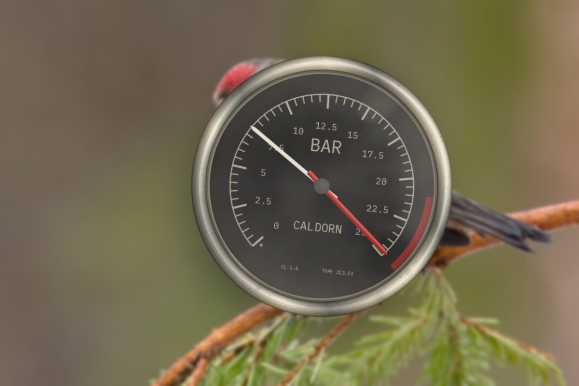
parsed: 24.75 bar
